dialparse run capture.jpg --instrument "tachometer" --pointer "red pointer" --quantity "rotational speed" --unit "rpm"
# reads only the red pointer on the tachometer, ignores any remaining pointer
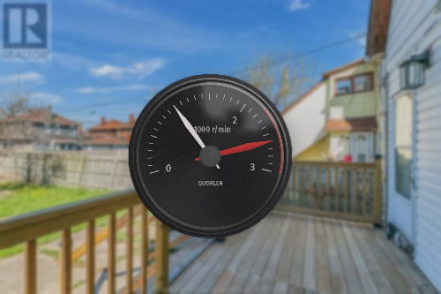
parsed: 2600 rpm
